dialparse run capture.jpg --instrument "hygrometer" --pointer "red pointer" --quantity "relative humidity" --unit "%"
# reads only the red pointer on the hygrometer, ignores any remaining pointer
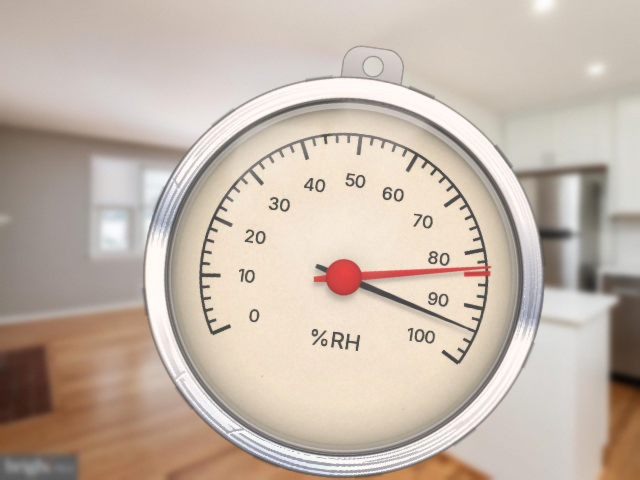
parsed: 83 %
